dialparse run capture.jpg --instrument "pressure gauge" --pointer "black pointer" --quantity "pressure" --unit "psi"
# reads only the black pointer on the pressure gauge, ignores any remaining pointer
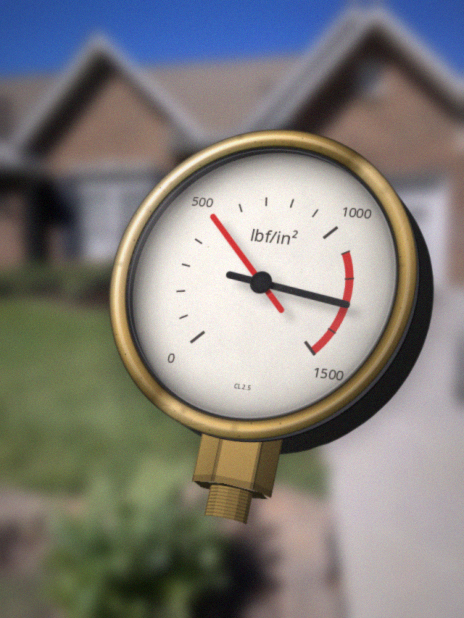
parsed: 1300 psi
